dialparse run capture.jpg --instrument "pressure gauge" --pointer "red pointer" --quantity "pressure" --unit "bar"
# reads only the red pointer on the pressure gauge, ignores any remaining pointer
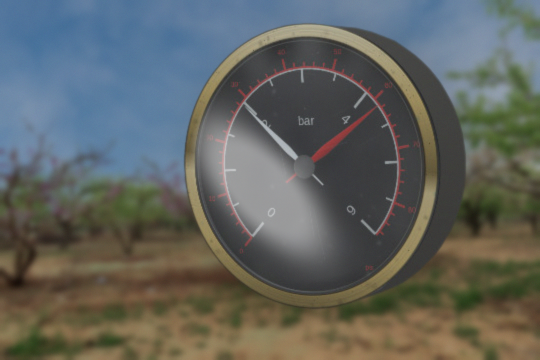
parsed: 4.25 bar
